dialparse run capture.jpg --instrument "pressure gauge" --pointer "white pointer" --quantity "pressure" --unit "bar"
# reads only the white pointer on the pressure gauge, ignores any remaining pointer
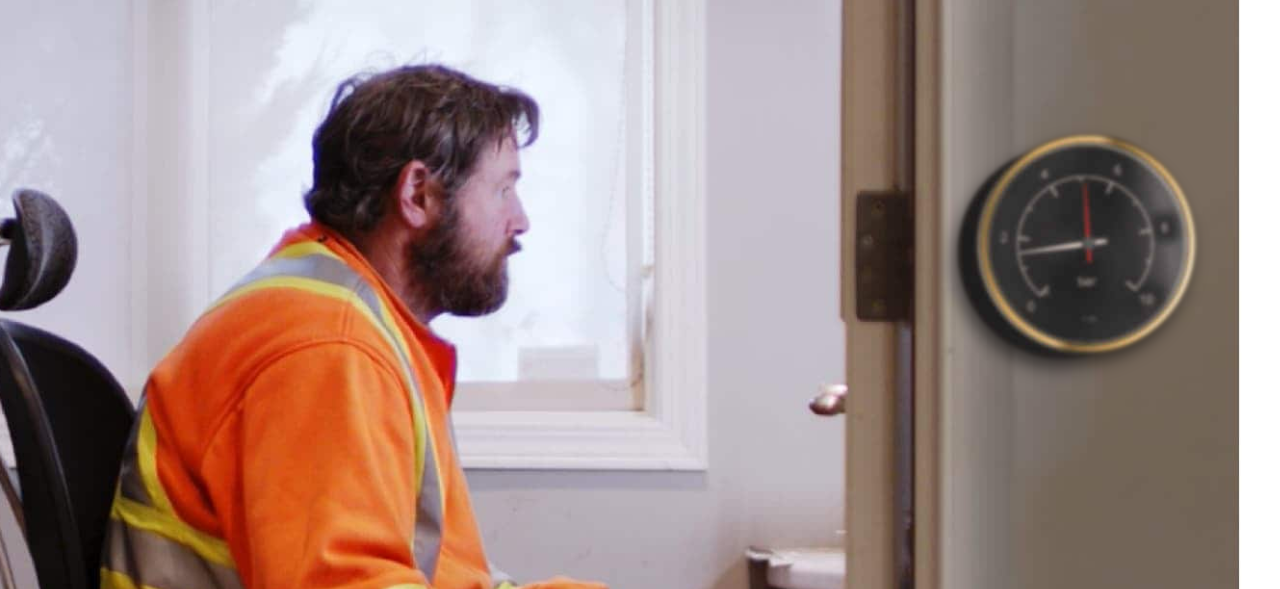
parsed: 1.5 bar
